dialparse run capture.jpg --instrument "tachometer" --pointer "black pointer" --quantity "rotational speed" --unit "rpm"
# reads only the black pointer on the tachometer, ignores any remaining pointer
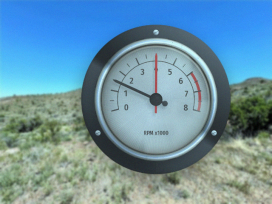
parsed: 1500 rpm
